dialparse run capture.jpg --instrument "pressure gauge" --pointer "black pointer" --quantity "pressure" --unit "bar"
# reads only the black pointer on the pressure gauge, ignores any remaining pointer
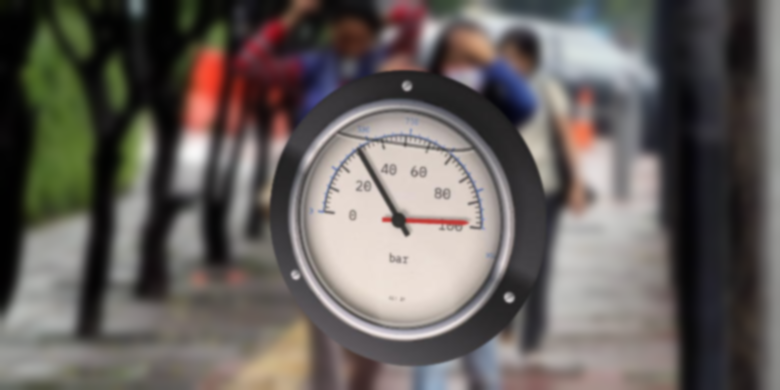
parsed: 30 bar
